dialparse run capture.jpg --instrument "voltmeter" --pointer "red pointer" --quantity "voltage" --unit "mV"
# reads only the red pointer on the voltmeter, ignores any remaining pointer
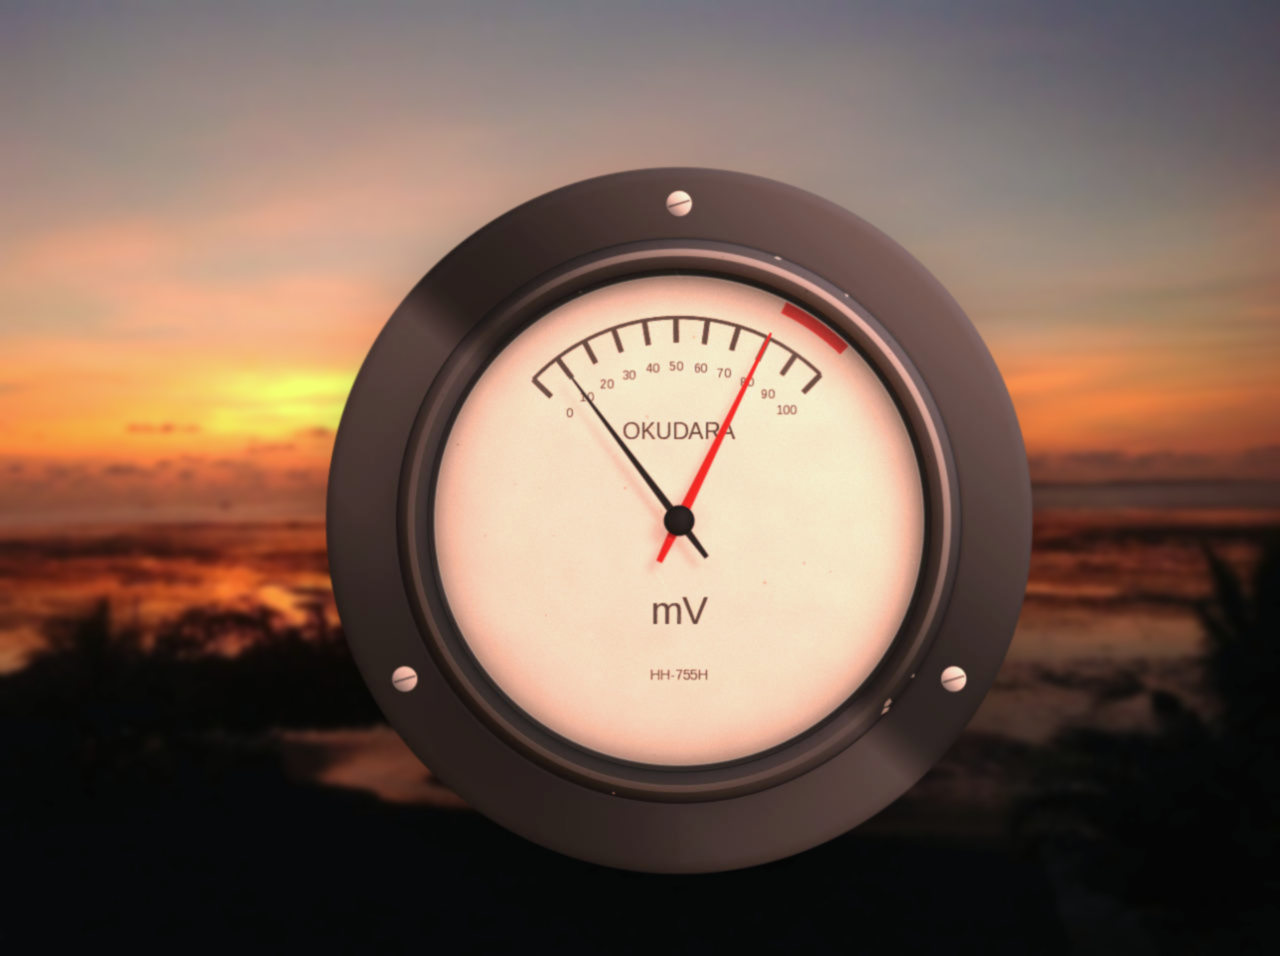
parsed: 80 mV
